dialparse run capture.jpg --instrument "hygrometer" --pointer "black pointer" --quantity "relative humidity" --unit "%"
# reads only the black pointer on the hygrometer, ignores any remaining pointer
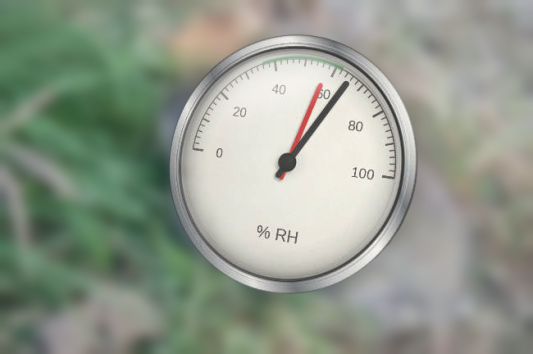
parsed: 66 %
